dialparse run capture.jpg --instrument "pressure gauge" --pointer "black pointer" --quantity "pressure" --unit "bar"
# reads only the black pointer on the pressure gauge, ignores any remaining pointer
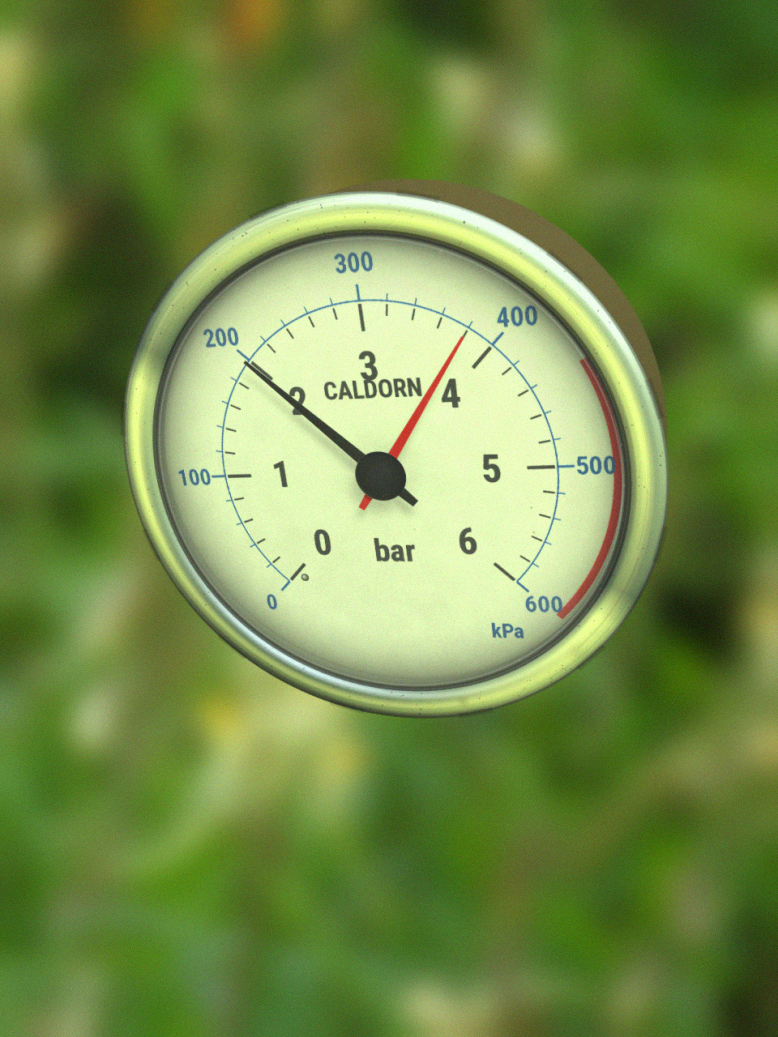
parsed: 2 bar
